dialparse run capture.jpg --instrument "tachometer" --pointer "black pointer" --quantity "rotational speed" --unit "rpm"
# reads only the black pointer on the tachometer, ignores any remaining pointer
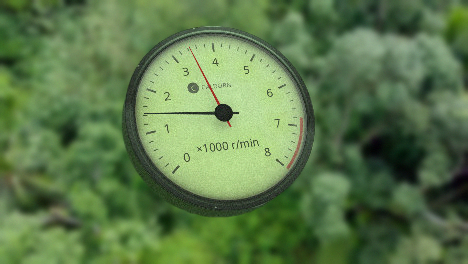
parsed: 1400 rpm
